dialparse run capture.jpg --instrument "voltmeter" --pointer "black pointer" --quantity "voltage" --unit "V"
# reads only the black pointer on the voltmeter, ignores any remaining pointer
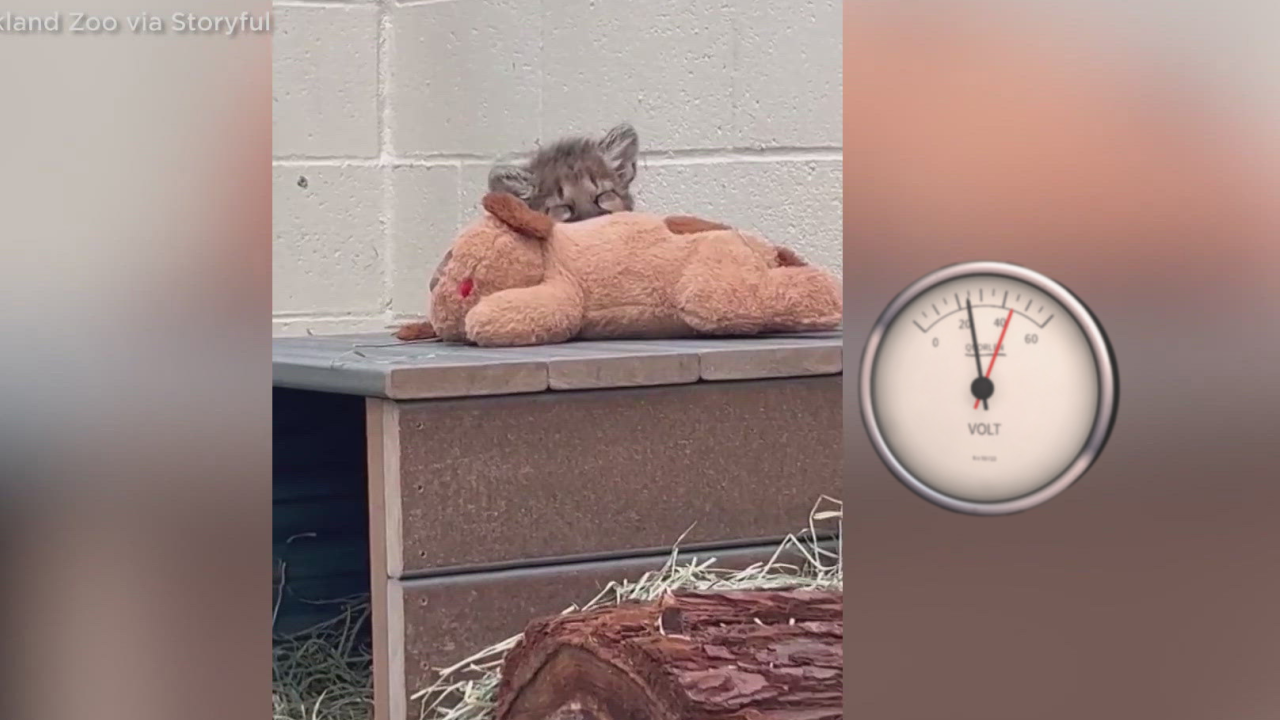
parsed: 25 V
